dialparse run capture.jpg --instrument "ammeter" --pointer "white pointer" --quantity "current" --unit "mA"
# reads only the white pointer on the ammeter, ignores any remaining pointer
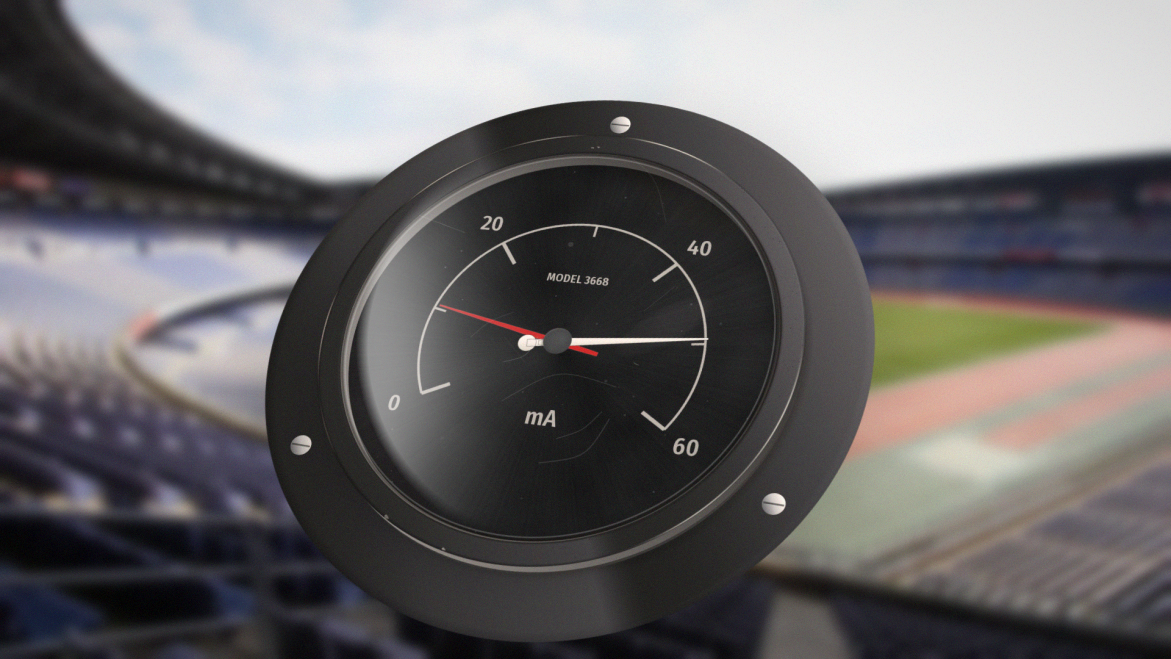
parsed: 50 mA
